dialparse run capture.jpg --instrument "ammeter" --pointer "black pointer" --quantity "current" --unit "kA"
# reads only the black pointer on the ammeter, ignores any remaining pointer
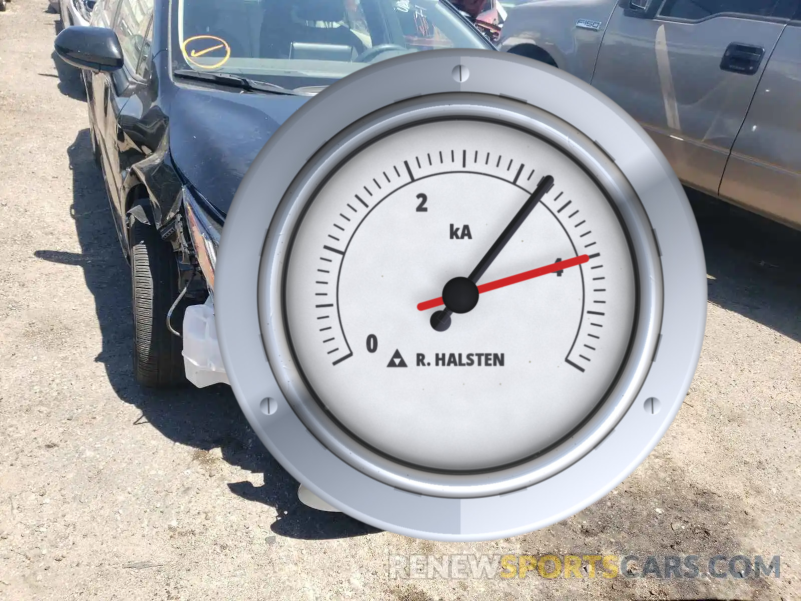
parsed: 3.25 kA
